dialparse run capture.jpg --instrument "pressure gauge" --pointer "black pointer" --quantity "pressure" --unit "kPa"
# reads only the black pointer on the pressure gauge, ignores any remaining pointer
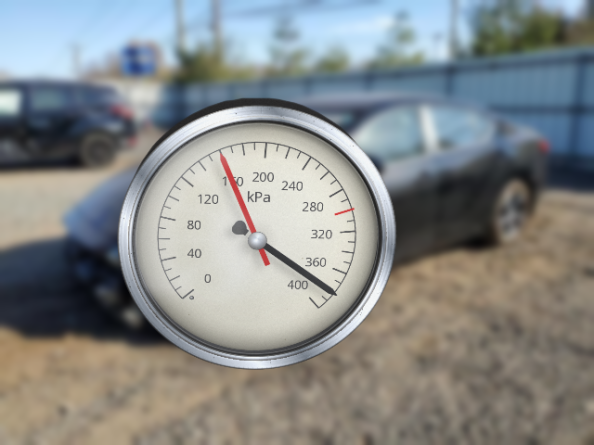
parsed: 380 kPa
